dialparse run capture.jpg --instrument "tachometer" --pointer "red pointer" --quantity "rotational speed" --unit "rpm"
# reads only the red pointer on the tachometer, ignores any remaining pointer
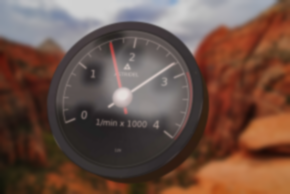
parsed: 1600 rpm
